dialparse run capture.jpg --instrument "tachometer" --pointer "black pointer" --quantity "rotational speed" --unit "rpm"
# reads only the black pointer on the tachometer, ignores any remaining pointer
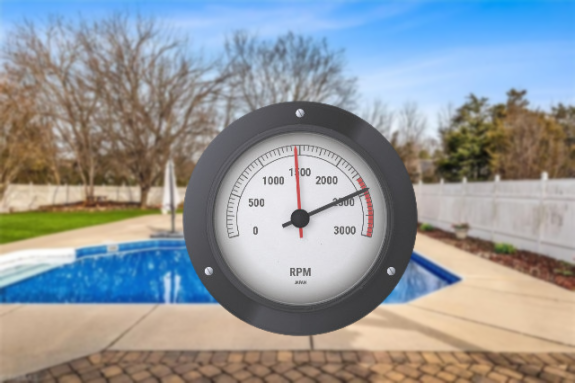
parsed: 2450 rpm
